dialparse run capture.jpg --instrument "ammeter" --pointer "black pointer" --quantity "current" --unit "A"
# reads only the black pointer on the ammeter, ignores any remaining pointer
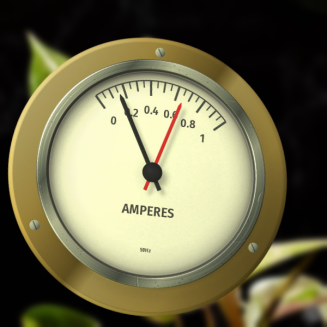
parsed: 0.15 A
